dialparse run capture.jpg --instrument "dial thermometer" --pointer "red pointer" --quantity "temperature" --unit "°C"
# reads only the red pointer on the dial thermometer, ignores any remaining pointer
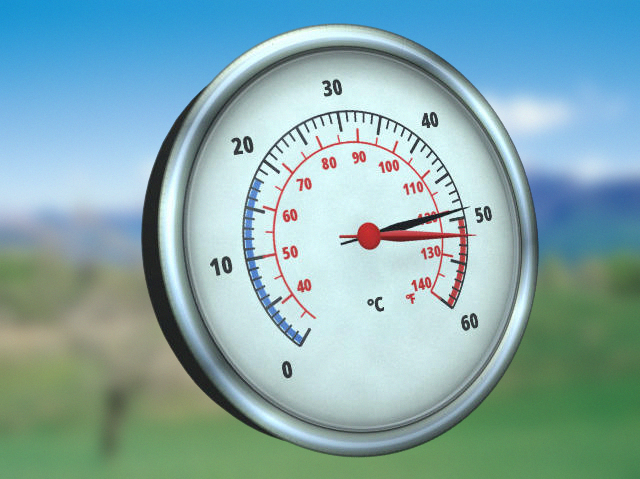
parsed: 52 °C
